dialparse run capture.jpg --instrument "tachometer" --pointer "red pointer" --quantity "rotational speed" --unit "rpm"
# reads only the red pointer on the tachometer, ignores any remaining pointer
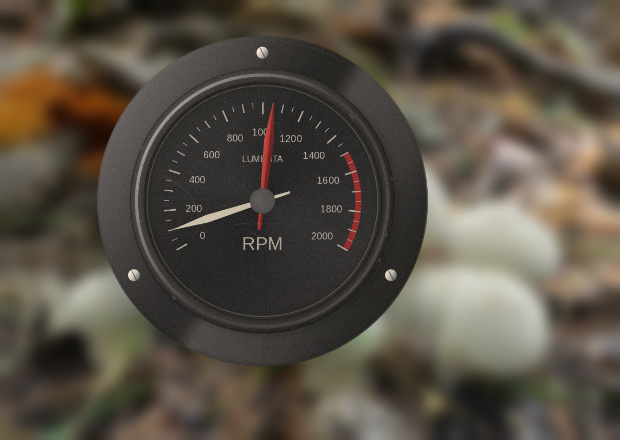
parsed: 1050 rpm
